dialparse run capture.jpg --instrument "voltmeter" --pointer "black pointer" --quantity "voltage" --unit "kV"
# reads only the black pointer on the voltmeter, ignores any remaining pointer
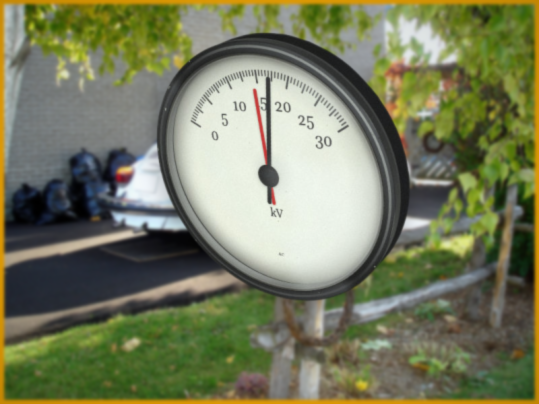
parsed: 17.5 kV
